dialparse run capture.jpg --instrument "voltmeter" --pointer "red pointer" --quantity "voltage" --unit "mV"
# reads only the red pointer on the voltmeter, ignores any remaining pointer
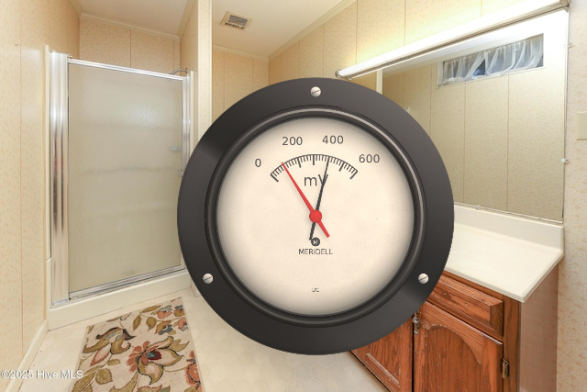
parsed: 100 mV
